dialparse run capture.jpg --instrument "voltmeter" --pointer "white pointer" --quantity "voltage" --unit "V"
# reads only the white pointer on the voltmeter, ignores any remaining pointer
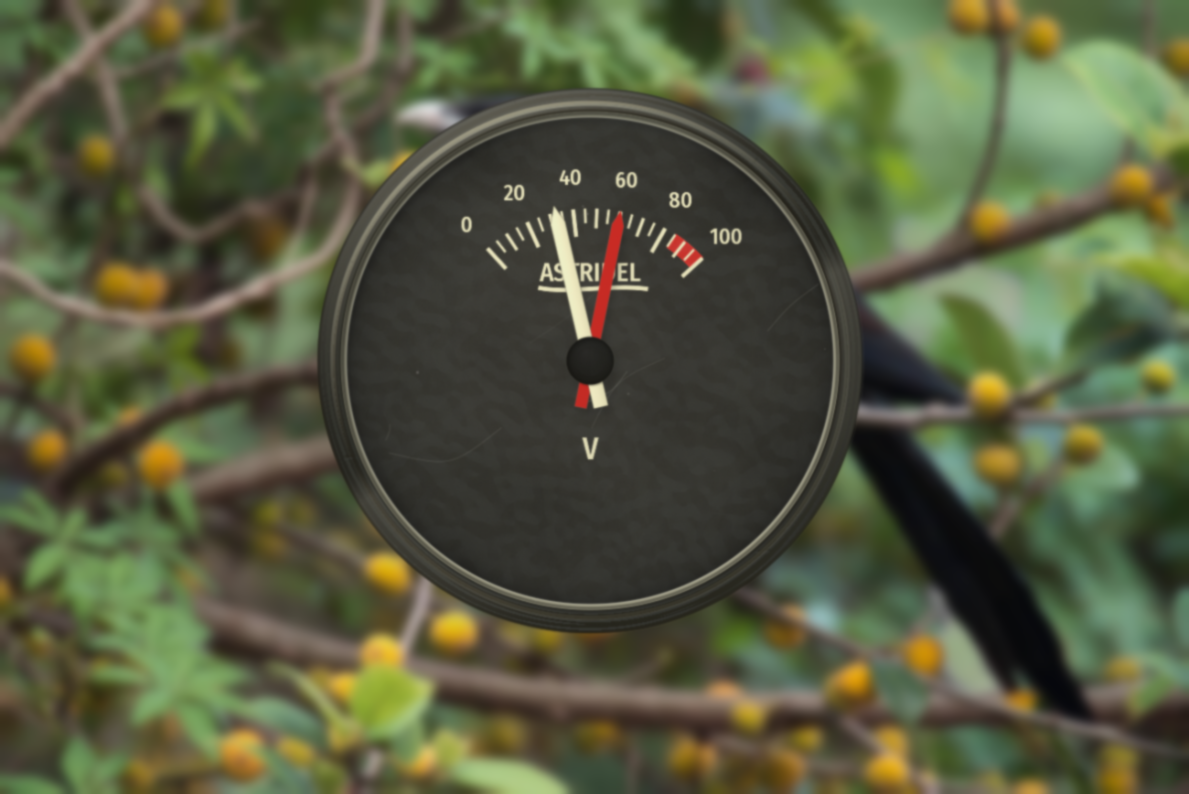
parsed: 32.5 V
